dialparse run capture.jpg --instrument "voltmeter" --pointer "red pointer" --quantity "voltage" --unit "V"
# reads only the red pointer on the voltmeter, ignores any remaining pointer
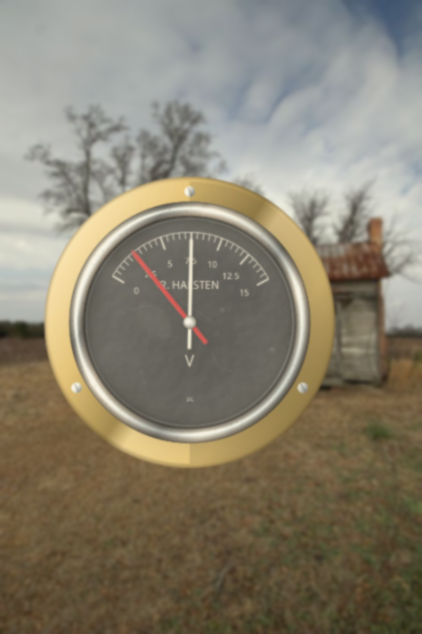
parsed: 2.5 V
